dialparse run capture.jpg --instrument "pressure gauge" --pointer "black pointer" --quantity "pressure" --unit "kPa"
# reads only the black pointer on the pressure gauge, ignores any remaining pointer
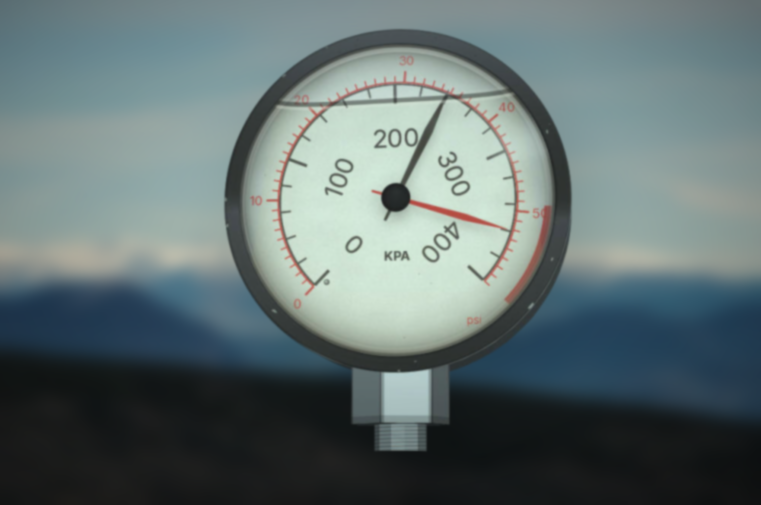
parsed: 240 kPa
